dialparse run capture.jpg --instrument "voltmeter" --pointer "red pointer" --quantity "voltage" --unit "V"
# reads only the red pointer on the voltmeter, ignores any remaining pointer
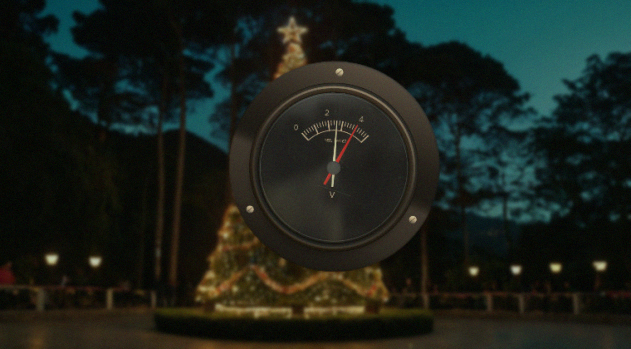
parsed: 4 V
